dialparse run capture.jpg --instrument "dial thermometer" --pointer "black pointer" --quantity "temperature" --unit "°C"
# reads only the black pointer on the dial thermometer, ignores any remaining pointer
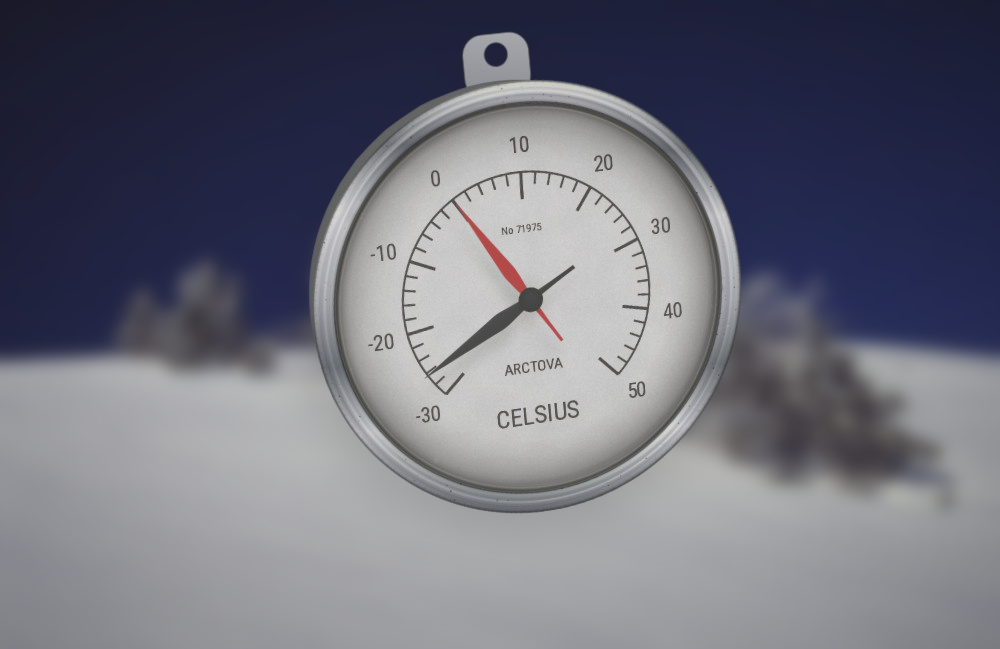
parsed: -26 °C
